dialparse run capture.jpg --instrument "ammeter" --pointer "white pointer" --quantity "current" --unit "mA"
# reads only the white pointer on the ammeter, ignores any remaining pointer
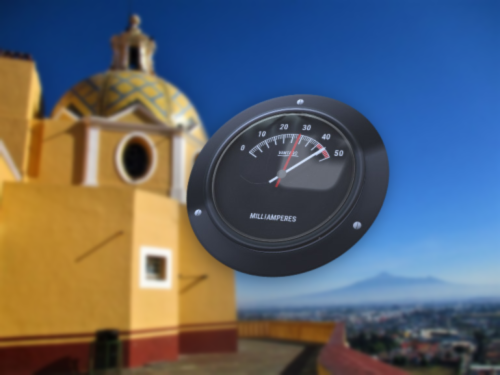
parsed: 45 mA
